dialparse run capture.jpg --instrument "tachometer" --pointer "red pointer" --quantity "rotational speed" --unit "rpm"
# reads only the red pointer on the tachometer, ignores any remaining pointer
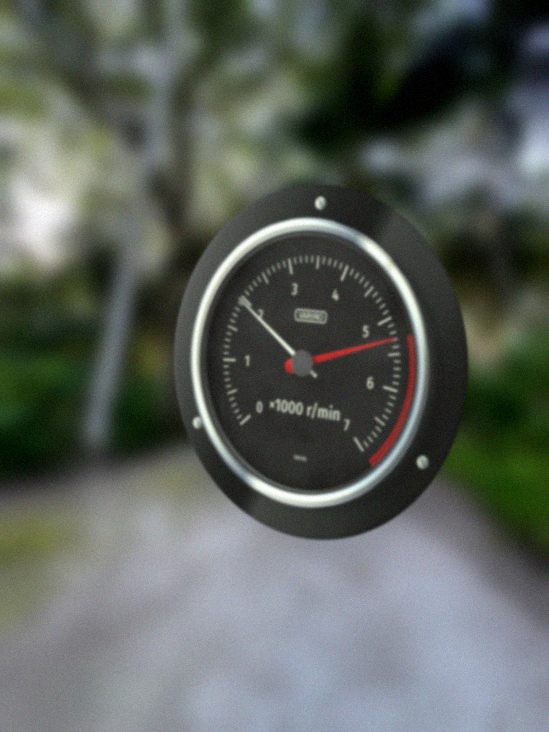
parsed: 5300 rpm
